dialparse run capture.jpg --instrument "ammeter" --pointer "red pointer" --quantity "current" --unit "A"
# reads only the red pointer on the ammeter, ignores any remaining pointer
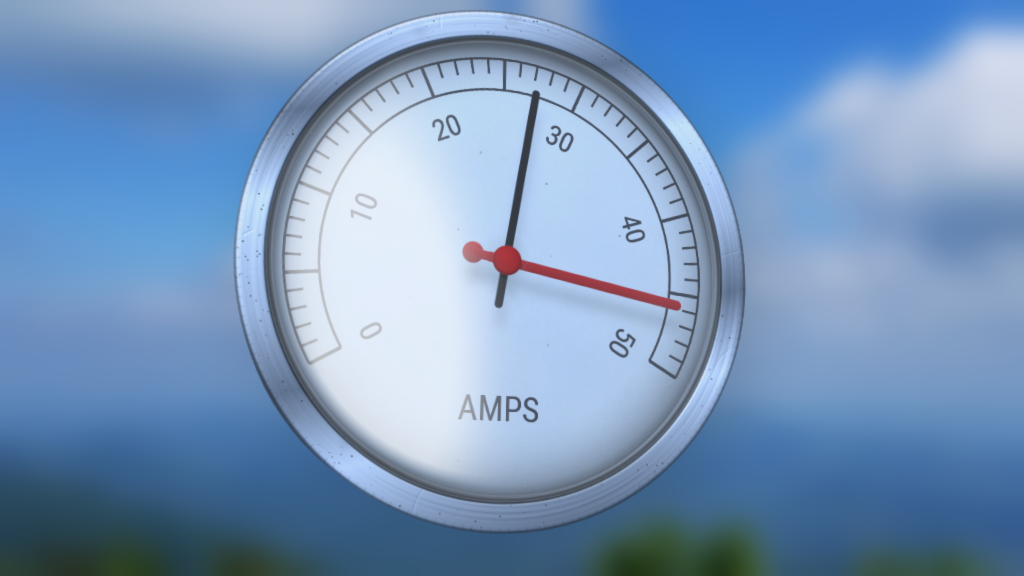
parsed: 46 A
